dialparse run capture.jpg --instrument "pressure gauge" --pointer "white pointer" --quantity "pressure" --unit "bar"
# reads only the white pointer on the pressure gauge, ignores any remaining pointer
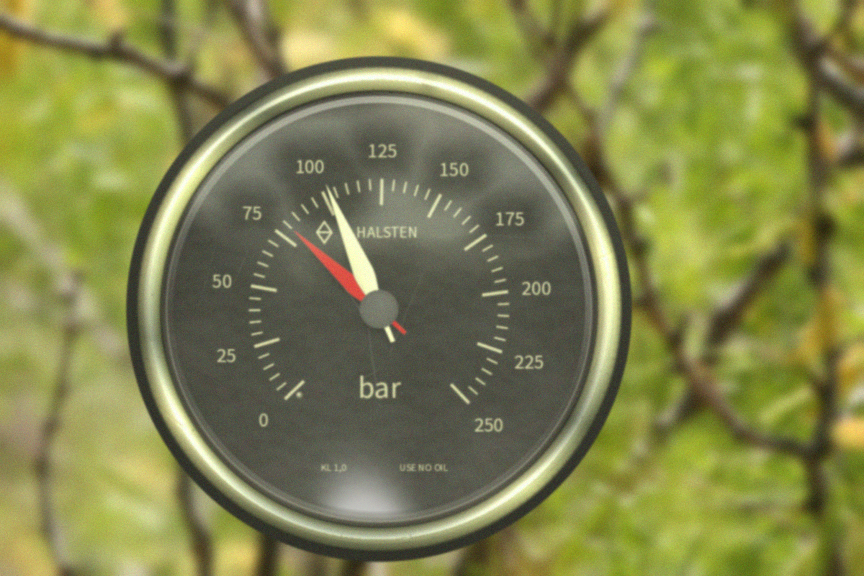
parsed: 102.5 bar
